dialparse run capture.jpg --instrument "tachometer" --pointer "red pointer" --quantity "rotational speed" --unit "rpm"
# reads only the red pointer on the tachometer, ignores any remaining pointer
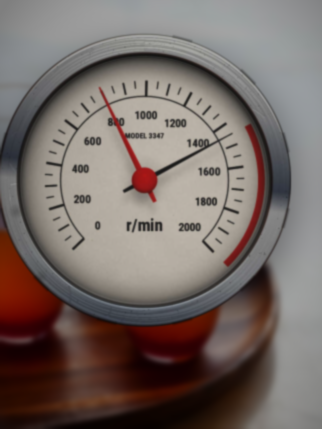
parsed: 800 rpm
